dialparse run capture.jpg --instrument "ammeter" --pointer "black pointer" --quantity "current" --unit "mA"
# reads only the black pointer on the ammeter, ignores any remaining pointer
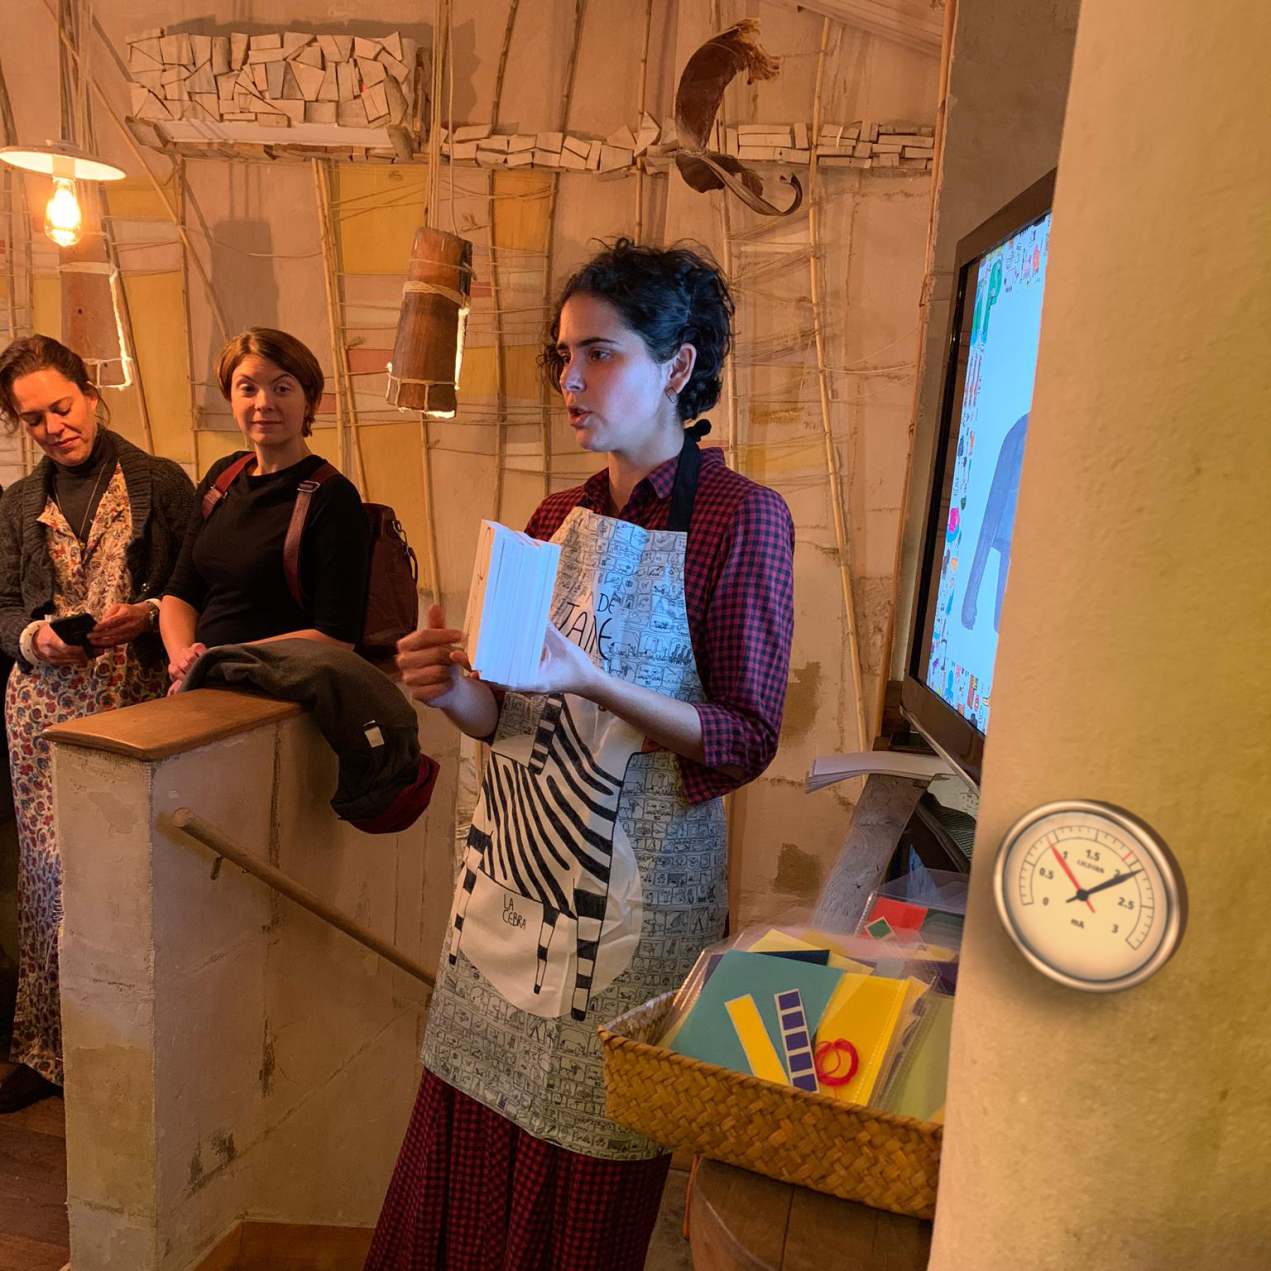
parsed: 2.1 mA
